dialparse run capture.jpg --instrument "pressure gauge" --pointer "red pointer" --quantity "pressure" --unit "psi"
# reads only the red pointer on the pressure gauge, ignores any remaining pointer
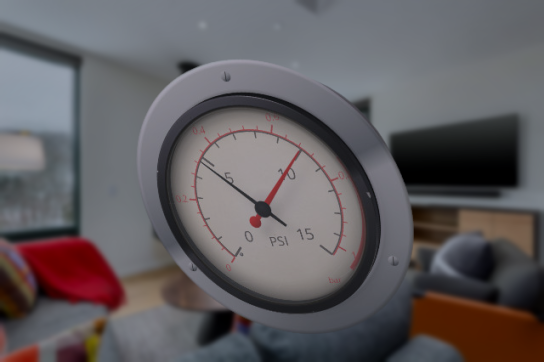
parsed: 10 psi
